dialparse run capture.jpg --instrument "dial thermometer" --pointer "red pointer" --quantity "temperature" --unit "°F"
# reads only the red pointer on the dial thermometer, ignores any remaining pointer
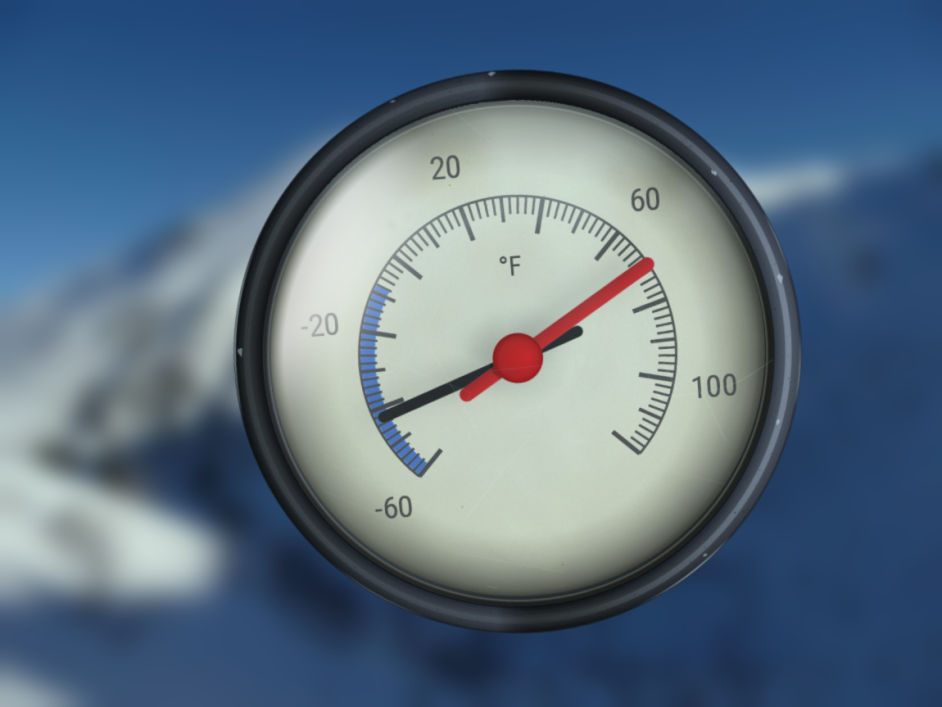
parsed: 70 °F
